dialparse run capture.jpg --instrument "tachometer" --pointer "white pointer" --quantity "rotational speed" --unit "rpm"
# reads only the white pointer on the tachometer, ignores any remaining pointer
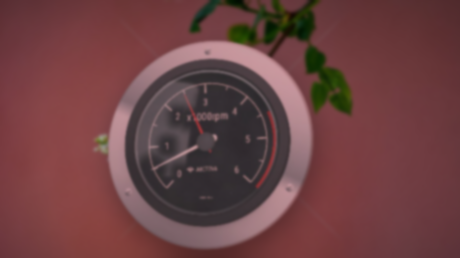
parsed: 500 rpm
